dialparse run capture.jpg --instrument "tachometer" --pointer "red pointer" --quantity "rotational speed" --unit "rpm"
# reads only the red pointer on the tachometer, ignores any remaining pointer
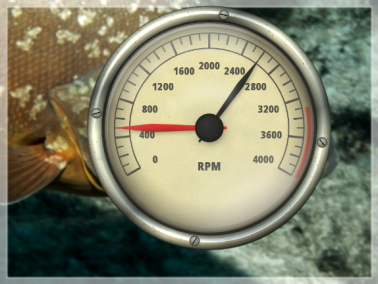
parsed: 500 rpm
